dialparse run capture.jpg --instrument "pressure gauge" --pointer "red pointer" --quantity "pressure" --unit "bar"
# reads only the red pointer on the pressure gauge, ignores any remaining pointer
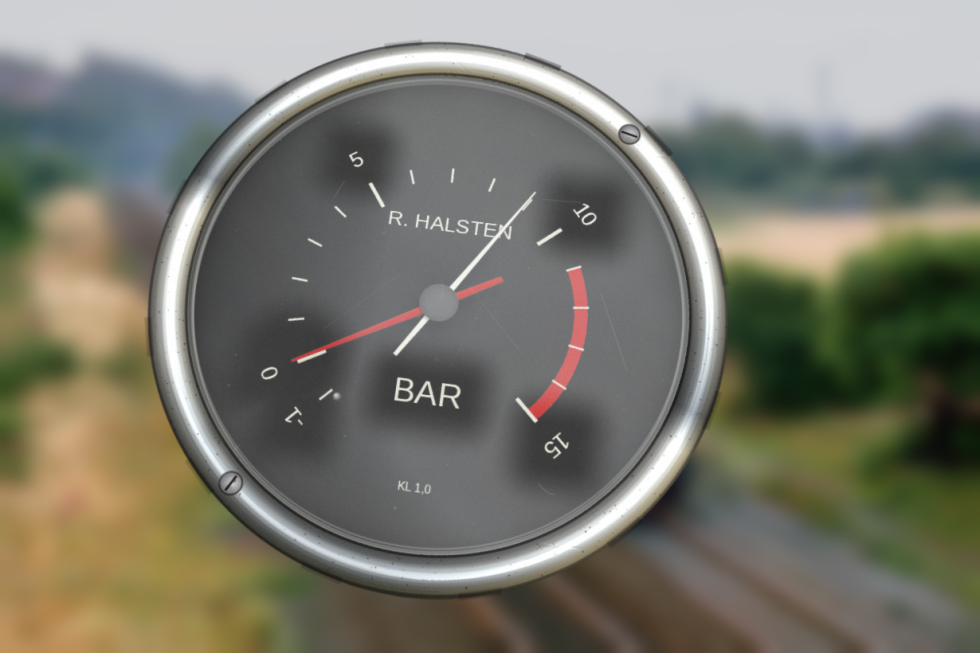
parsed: 0 bar
